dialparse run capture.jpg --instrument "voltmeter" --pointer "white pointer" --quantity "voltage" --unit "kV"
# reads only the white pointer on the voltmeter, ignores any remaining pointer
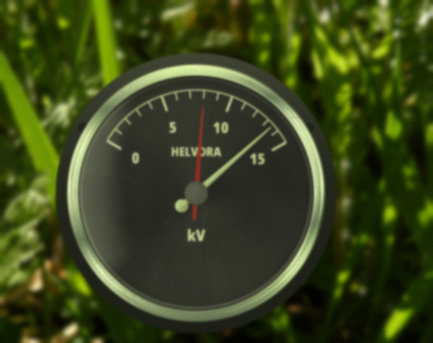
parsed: 13.5 kV
